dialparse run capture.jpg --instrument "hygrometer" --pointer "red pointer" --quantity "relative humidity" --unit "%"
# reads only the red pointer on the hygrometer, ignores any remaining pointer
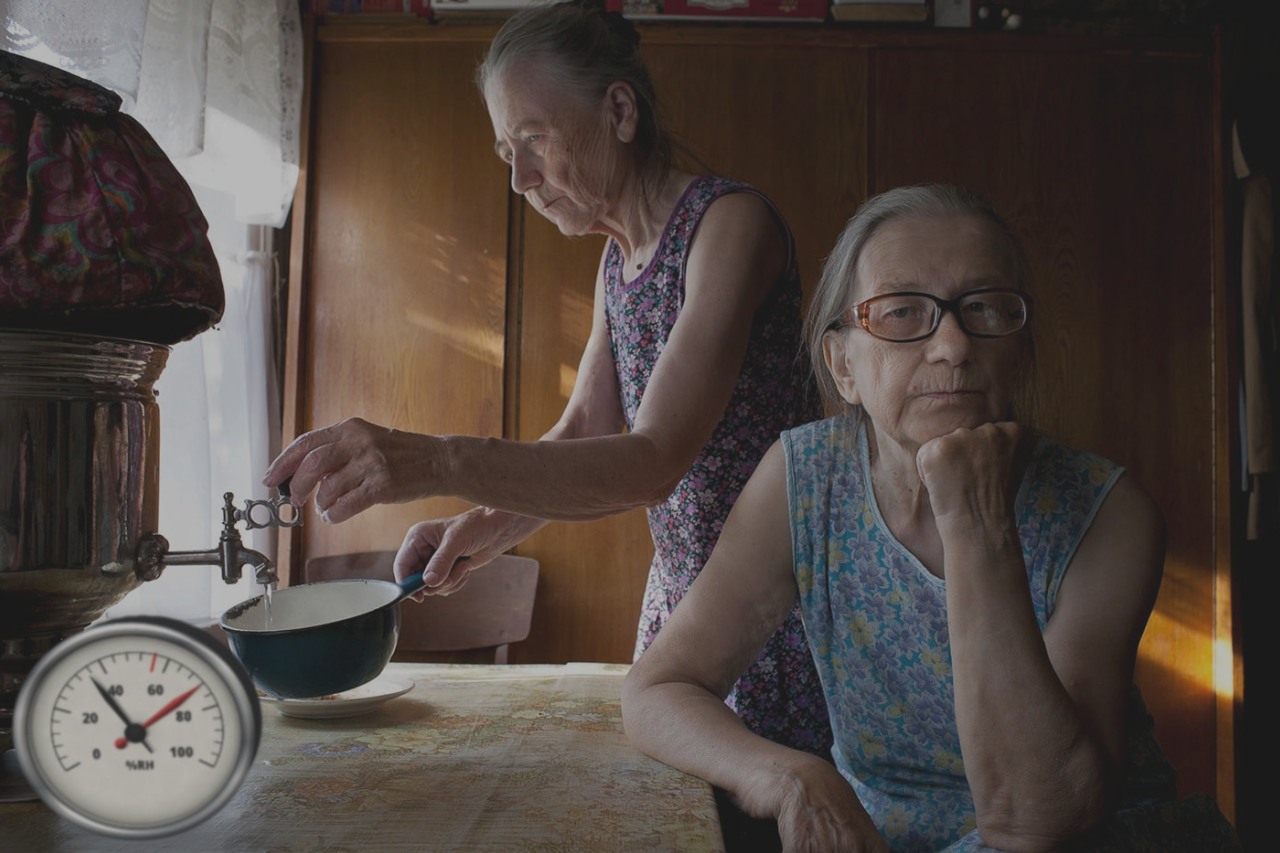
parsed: 72 %
